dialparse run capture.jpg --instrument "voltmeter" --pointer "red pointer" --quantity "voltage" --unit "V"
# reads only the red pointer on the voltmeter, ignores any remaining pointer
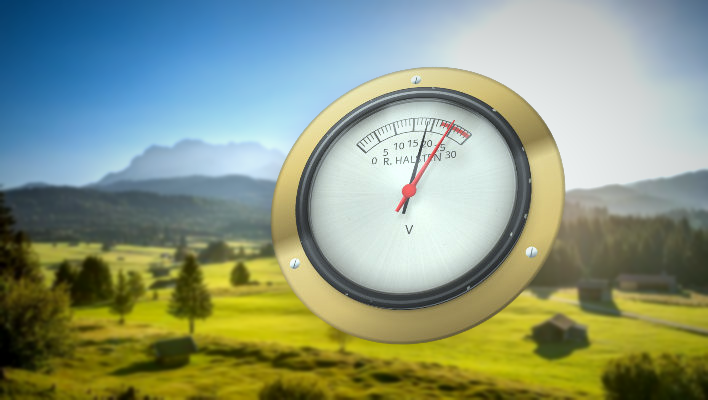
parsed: 25 V
